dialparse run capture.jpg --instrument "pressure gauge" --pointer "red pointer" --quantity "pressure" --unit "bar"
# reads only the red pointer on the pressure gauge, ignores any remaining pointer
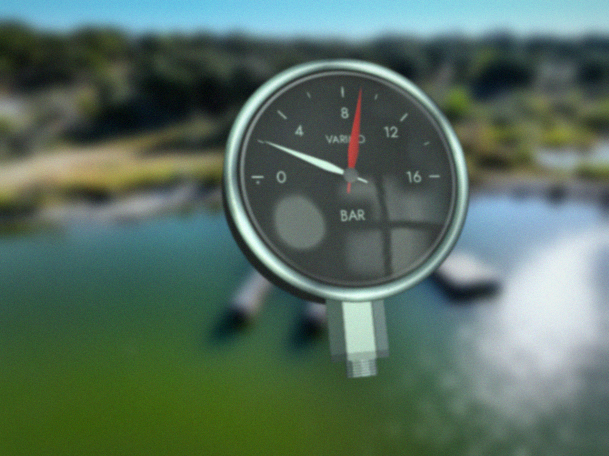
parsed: 9 bar
